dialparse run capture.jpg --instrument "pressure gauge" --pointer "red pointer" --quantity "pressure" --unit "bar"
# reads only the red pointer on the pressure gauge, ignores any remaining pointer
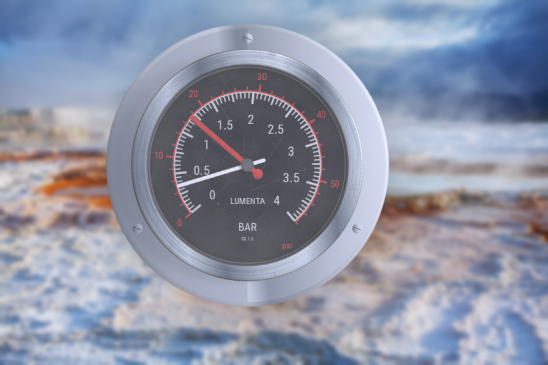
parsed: 1.2 bar
